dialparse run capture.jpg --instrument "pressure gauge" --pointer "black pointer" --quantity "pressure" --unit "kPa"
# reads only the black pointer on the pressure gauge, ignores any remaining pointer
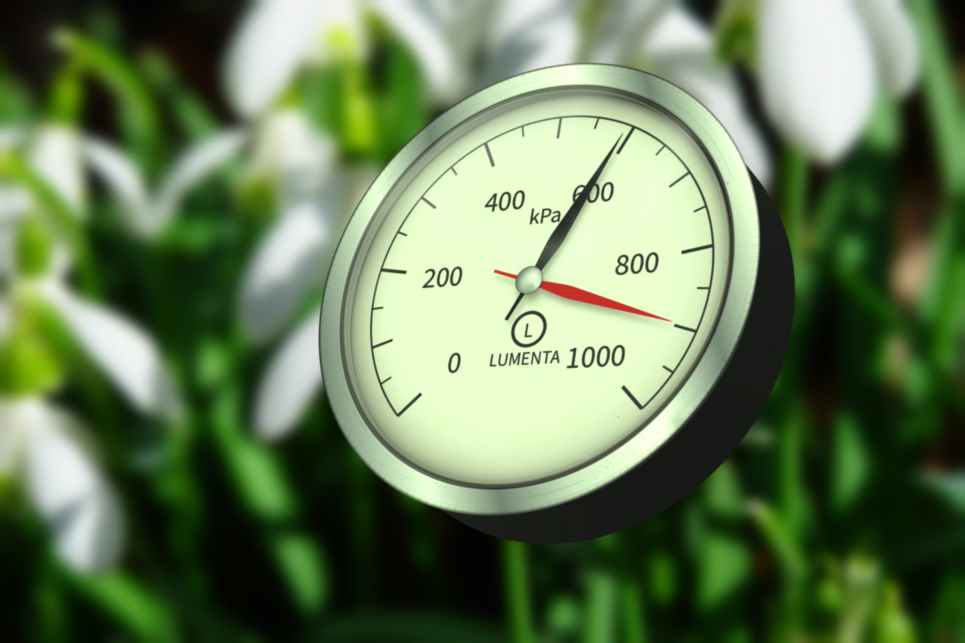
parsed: 600 kPa
